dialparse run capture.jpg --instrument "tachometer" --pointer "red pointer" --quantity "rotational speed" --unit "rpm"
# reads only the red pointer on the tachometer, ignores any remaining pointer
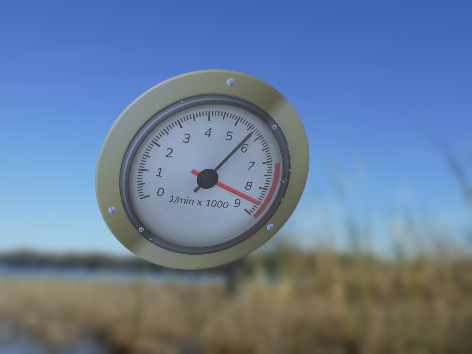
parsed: 8500 rpm
